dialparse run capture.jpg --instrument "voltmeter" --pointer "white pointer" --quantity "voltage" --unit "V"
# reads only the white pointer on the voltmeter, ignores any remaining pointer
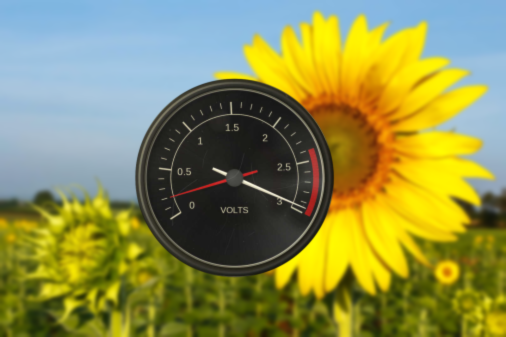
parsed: 2.95 V
